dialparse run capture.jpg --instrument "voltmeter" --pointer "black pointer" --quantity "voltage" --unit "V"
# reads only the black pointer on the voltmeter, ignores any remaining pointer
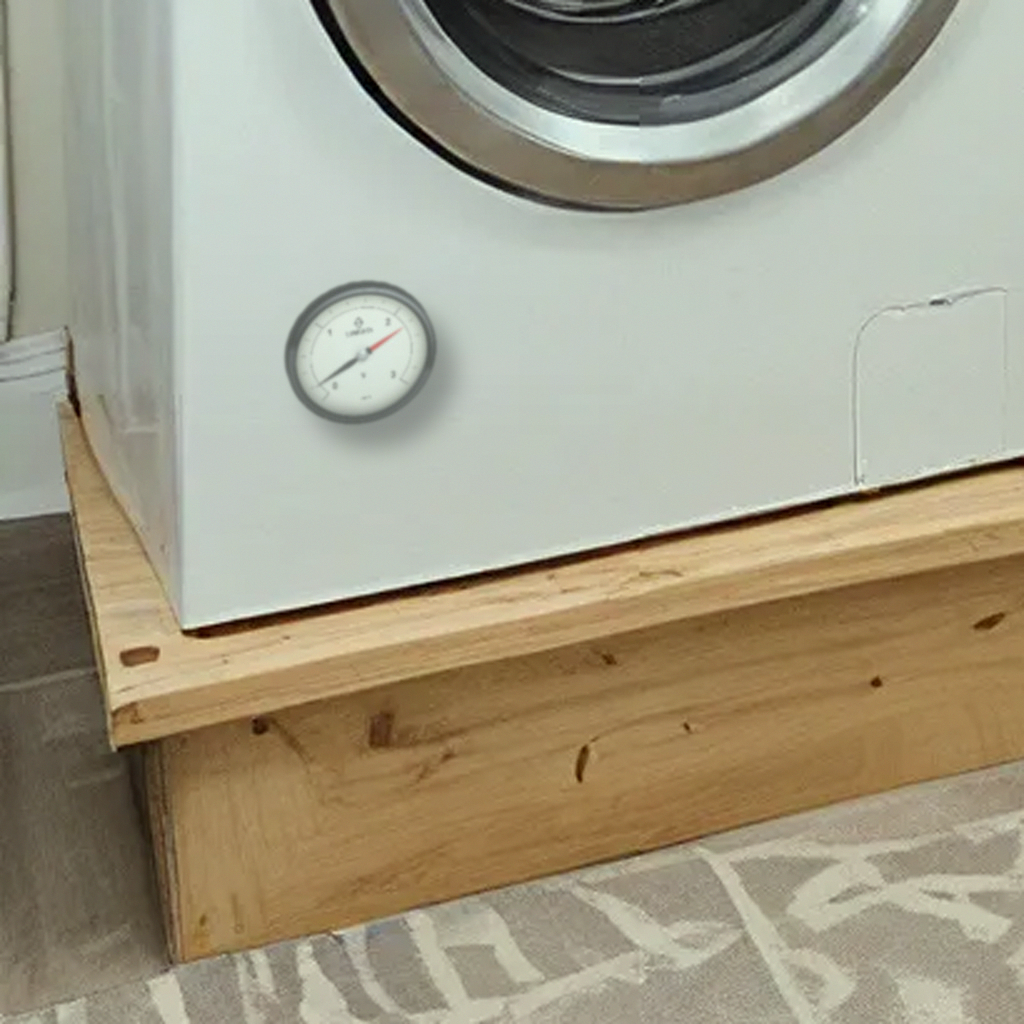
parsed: 0.2 V
